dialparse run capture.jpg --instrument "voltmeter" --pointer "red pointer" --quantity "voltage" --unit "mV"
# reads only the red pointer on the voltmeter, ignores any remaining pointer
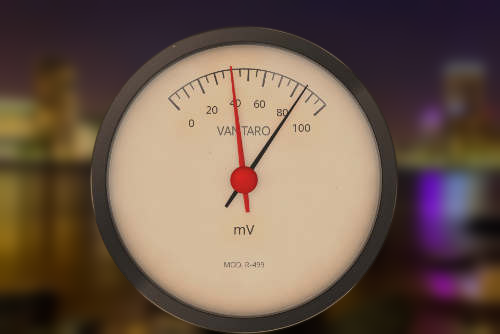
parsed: 40 mV
